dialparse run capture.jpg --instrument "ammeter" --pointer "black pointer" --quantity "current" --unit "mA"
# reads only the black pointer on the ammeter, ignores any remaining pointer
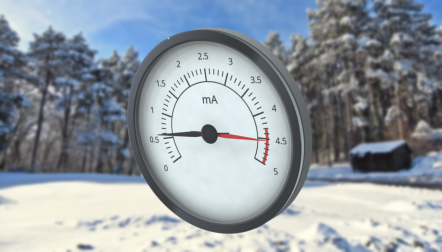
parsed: 0.6 mA
